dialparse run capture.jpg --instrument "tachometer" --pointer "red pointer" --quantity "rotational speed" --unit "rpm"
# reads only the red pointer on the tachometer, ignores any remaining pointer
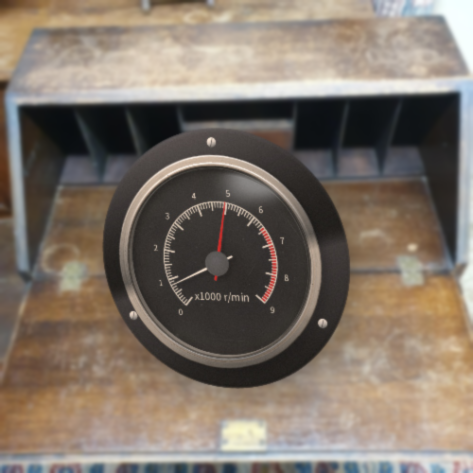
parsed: 5000 rpm
